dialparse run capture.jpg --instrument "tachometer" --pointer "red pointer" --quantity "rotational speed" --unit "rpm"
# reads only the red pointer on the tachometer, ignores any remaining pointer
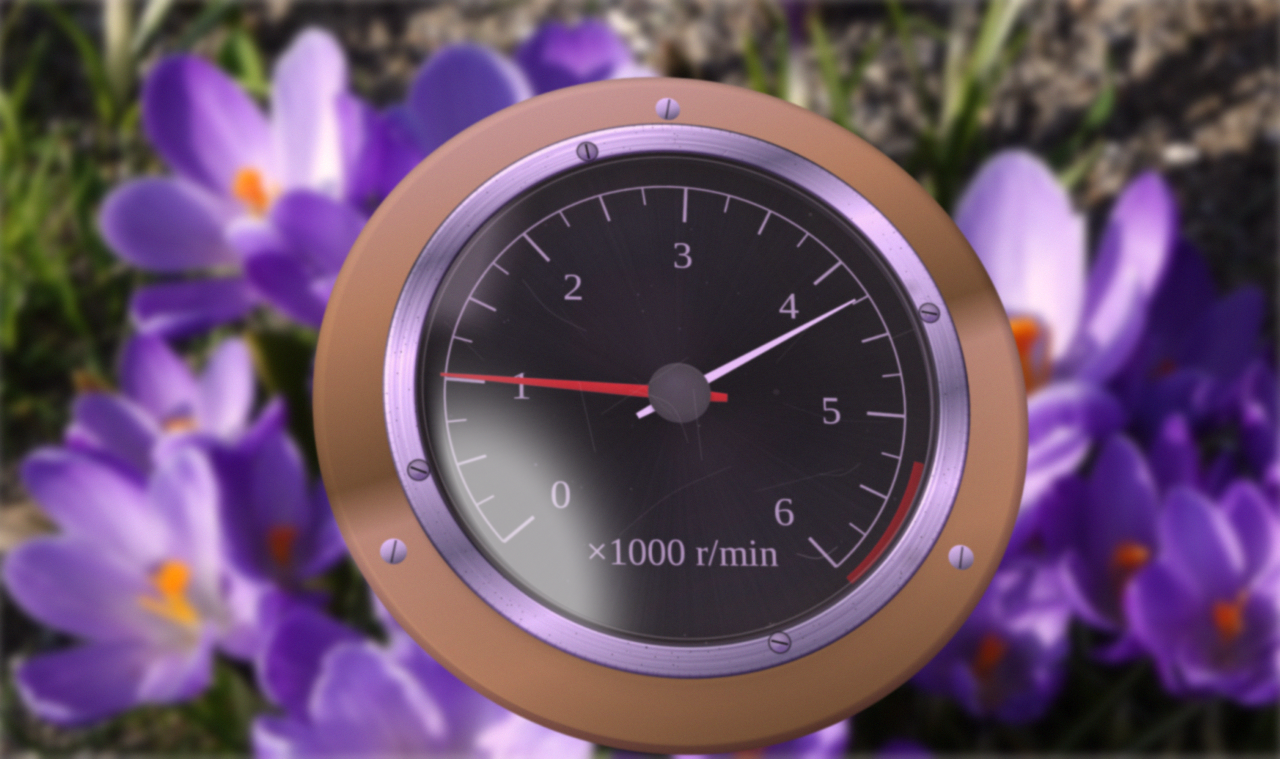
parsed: 1000 rpm
